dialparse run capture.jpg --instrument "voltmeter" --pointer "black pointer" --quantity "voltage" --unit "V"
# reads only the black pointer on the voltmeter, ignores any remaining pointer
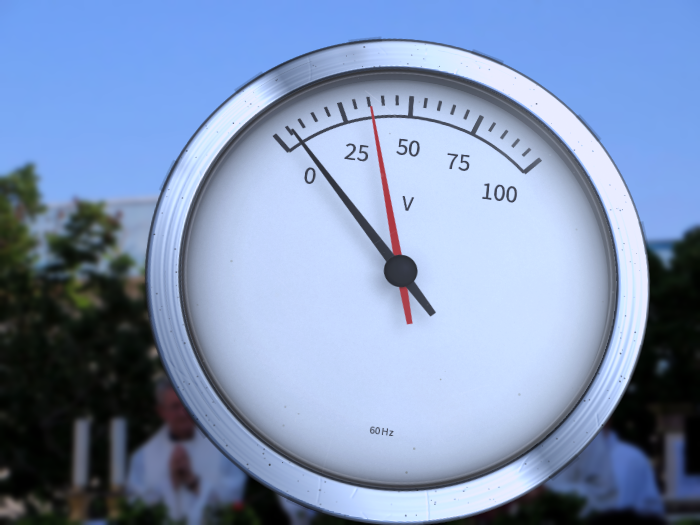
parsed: 5 V
